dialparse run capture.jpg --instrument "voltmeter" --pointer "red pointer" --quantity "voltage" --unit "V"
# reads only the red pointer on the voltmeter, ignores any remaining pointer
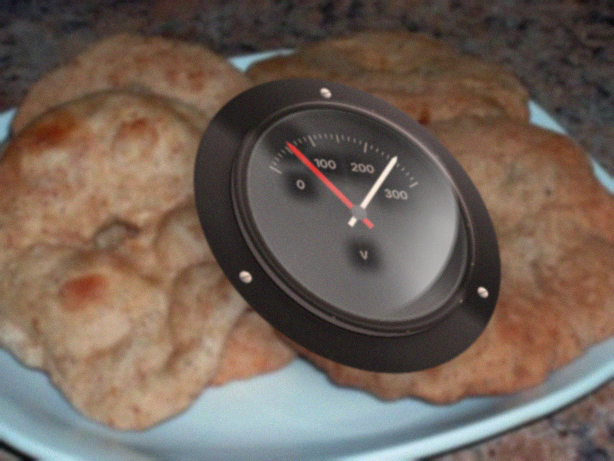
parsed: 50 V
